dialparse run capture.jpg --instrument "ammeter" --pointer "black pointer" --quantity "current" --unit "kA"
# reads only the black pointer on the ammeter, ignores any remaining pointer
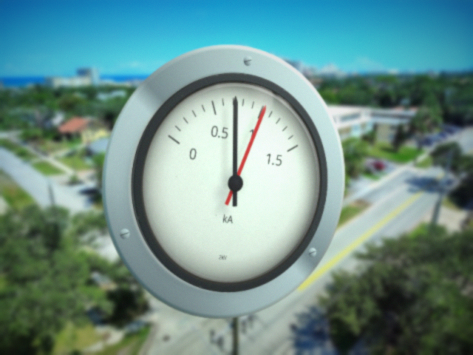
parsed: 0.7 kA
